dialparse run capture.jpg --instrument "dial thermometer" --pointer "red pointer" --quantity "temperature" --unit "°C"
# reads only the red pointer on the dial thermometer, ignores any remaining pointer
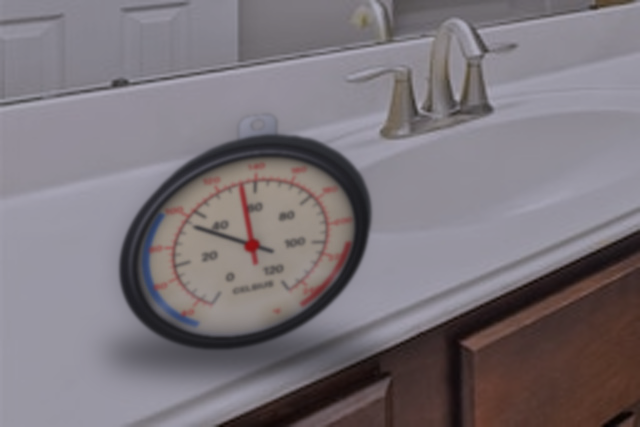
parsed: 56 °C
